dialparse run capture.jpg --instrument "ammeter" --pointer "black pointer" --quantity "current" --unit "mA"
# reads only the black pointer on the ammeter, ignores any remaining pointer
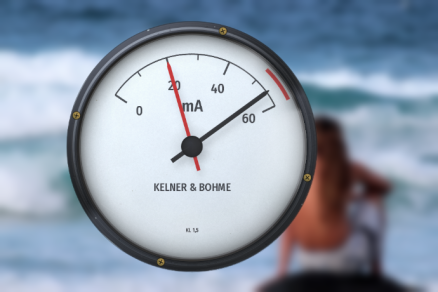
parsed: 55 mA
